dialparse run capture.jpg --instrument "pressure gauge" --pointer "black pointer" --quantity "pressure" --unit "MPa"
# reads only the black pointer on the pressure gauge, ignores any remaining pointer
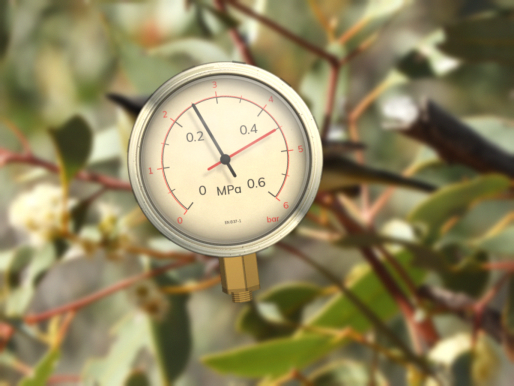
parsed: 0.25 MPa
